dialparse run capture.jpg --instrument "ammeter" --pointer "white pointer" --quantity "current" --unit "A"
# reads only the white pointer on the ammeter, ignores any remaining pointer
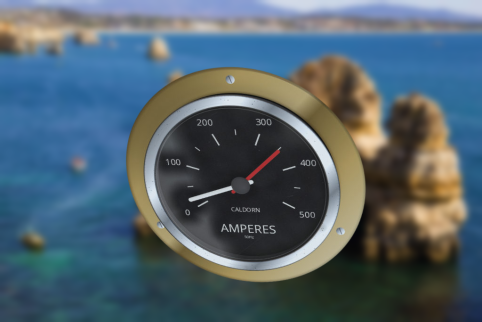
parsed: 25 A
